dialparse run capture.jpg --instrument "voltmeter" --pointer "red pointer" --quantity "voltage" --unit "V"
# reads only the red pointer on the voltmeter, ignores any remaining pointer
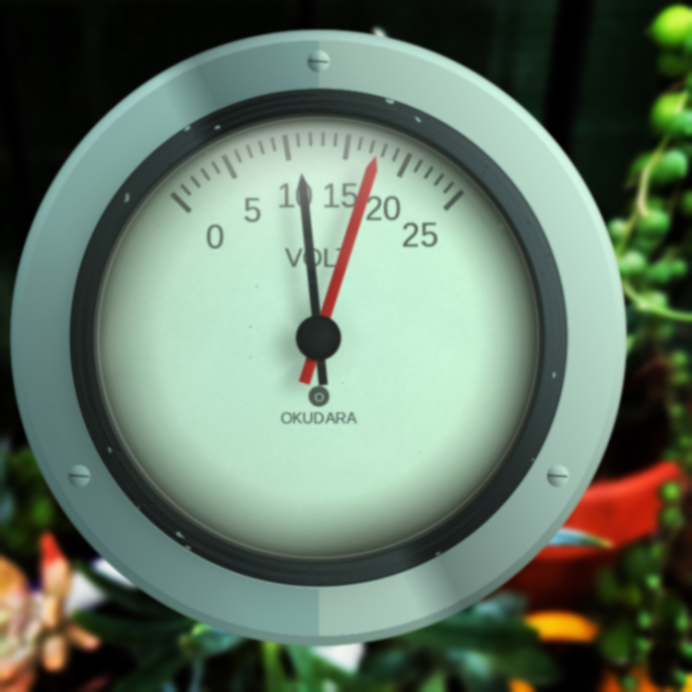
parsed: 17.5 V
